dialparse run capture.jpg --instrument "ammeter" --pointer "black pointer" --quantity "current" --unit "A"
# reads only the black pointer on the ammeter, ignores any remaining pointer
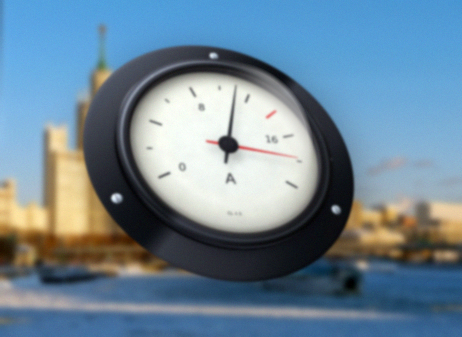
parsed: 11 A
